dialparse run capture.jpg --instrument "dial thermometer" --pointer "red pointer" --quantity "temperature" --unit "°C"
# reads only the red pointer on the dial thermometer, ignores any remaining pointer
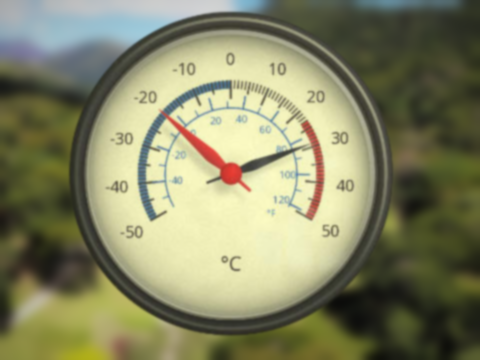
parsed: -20 °C
